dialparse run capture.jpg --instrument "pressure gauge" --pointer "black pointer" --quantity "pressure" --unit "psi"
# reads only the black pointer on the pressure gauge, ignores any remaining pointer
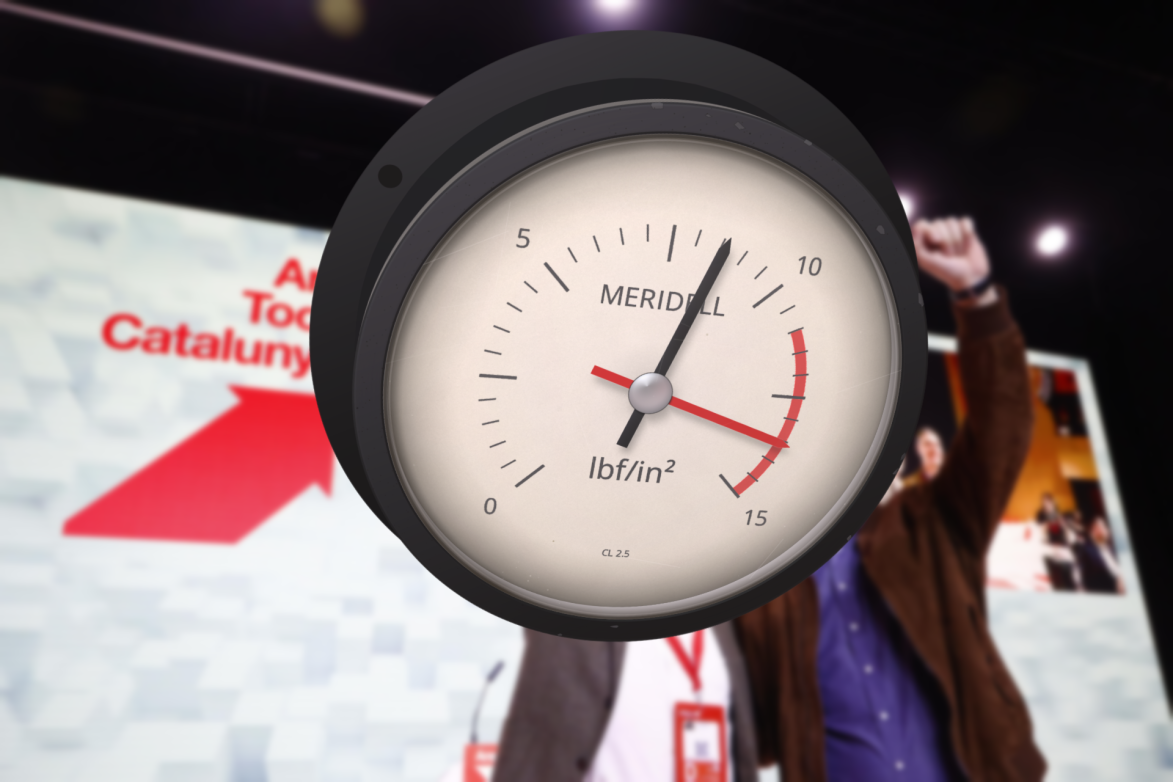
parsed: 8.5 psi
